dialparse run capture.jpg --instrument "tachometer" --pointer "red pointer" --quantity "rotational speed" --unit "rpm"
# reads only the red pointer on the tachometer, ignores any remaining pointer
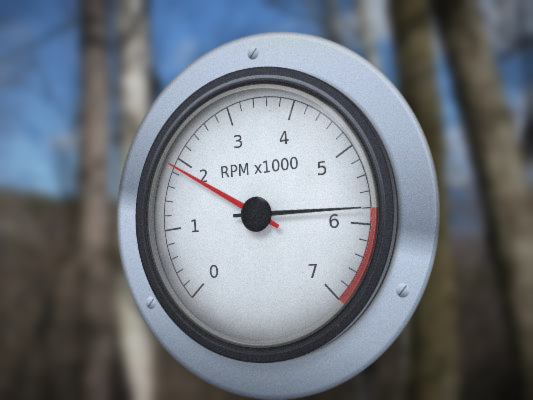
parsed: 1900 rpm
